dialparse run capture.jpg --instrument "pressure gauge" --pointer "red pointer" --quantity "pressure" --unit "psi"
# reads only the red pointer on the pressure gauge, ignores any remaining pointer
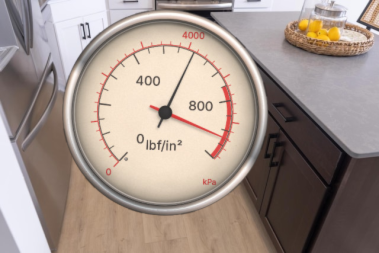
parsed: 925 psi
